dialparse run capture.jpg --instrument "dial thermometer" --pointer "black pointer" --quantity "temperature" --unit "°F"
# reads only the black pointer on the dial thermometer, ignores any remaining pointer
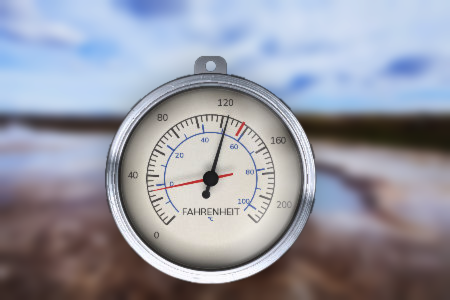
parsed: 124 °F
